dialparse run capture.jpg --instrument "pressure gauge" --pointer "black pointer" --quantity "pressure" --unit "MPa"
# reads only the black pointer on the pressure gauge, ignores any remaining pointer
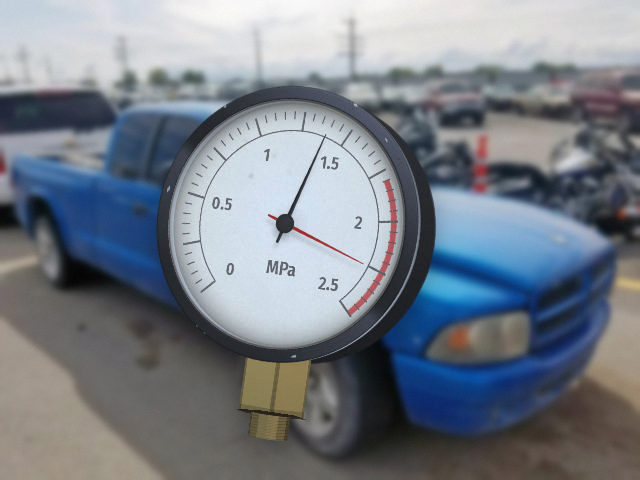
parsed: 1.4 MPa
